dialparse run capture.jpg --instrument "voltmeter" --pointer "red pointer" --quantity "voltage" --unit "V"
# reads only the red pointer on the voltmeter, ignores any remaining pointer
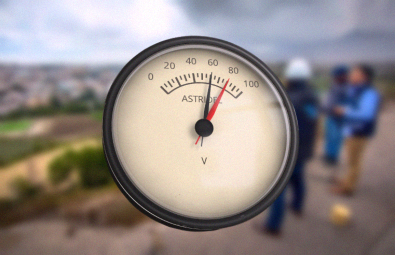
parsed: 80 V
